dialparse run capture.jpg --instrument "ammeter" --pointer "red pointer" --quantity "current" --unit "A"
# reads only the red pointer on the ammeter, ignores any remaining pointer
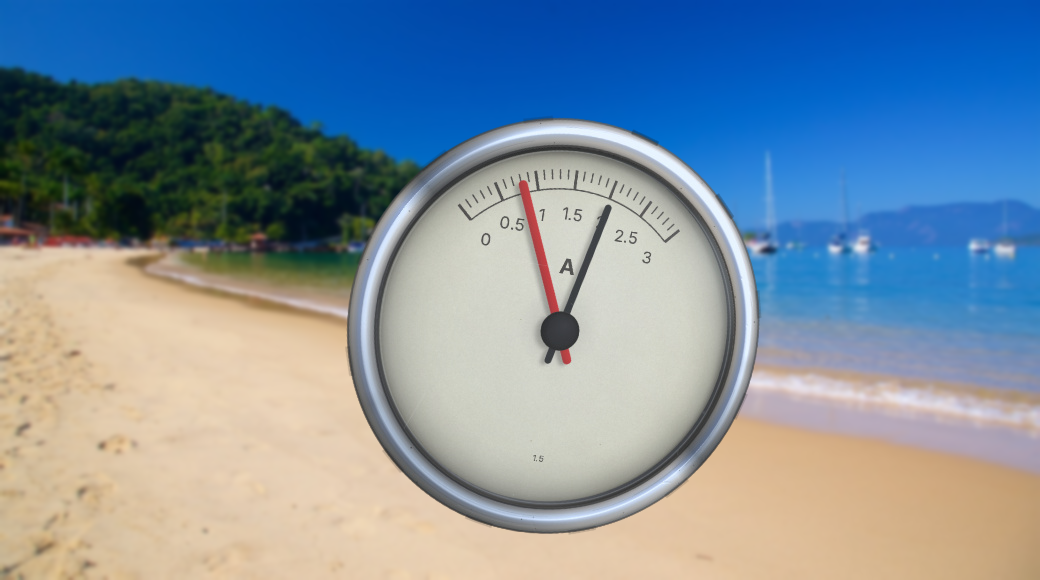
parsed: 0.8 A
